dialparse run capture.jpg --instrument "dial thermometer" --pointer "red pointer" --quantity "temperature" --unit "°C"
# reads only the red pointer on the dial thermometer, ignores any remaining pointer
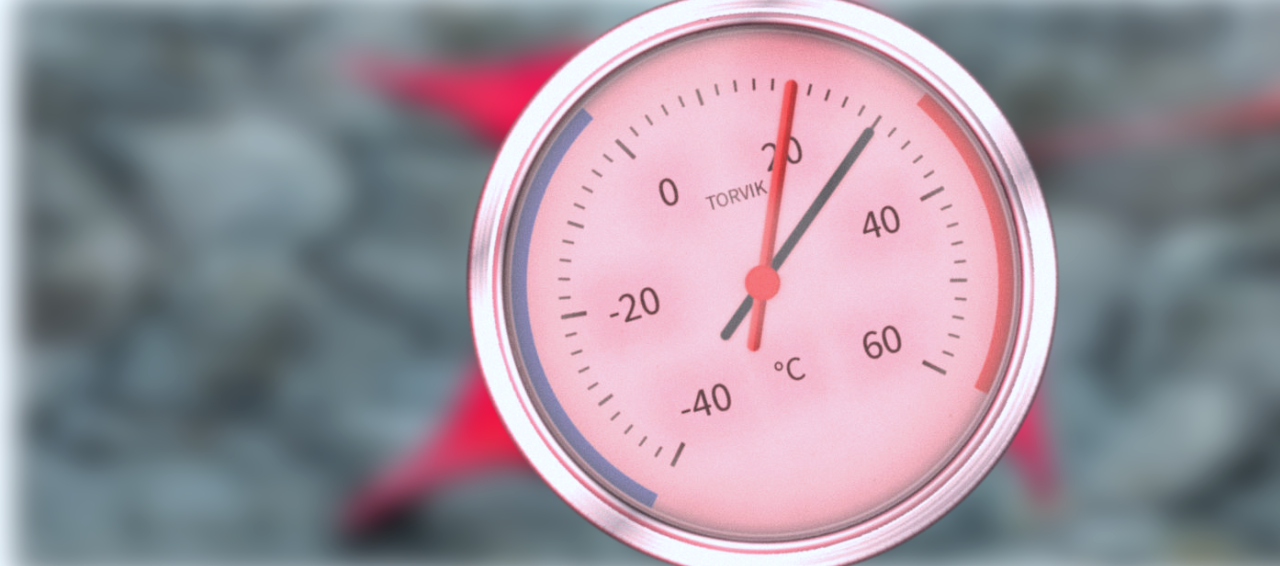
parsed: 20 °C
